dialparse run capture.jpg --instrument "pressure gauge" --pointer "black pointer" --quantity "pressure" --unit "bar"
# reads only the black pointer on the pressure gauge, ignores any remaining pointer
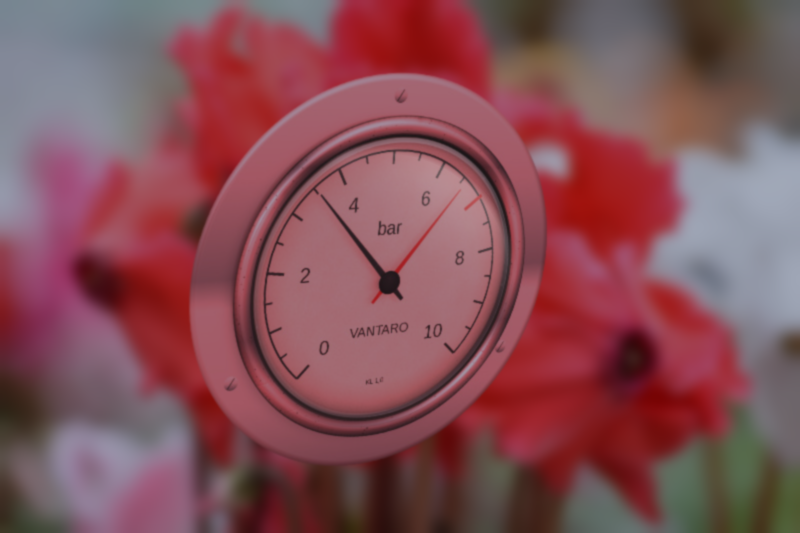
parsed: 3.5 bar
